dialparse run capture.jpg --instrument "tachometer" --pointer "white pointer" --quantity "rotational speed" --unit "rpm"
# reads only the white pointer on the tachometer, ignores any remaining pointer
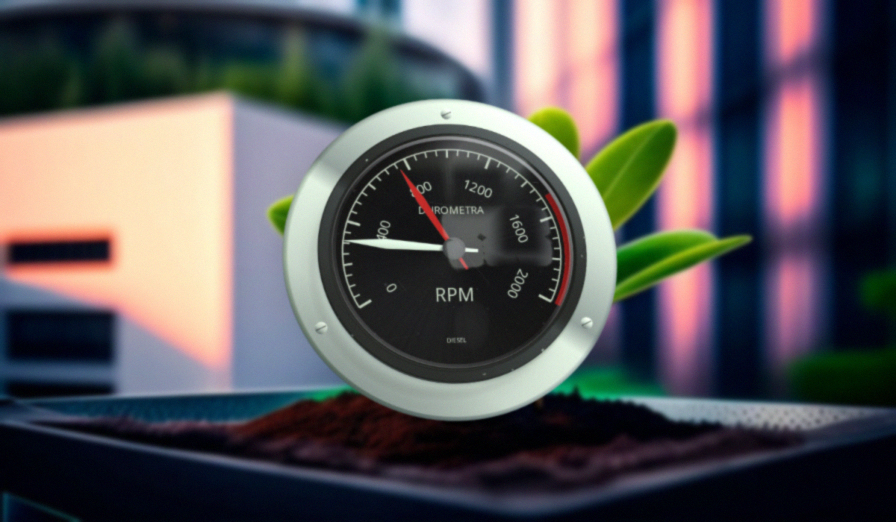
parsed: 300 rpm
